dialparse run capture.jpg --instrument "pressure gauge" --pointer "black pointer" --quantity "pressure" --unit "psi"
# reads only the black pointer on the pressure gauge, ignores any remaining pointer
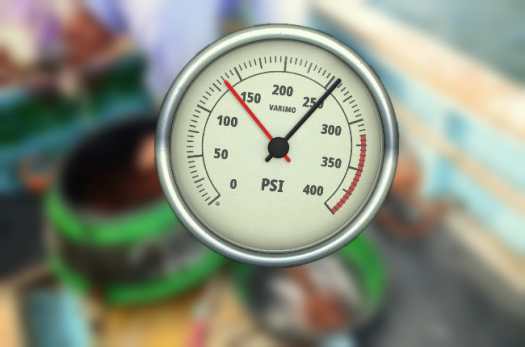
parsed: 255 psi
